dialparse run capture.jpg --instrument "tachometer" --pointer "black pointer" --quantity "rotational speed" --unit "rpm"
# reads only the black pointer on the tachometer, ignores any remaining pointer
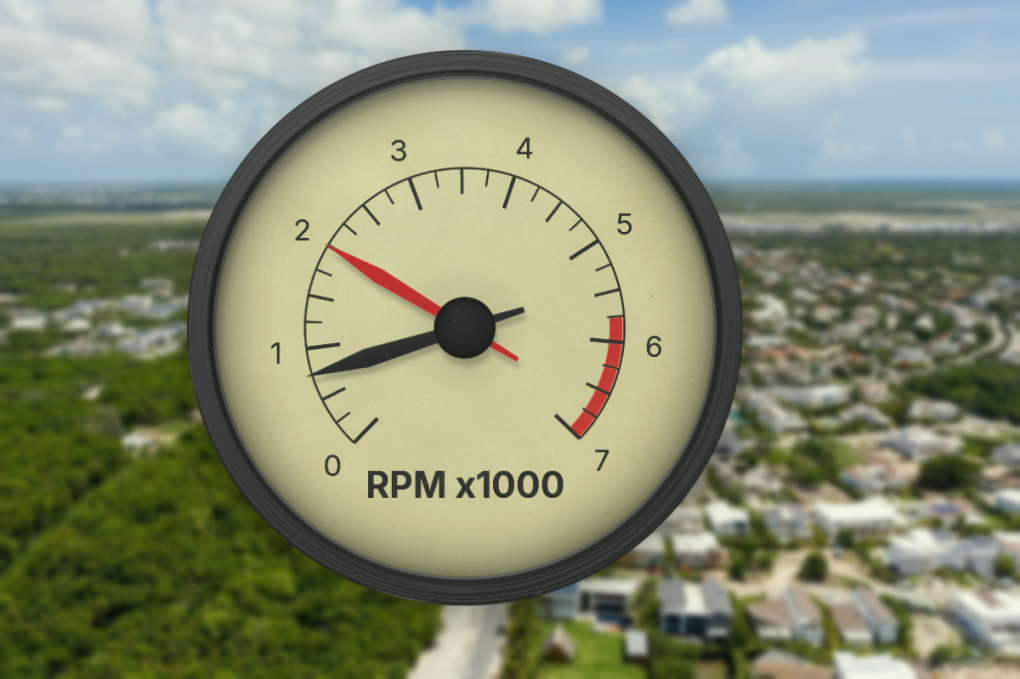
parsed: 750 rpm
